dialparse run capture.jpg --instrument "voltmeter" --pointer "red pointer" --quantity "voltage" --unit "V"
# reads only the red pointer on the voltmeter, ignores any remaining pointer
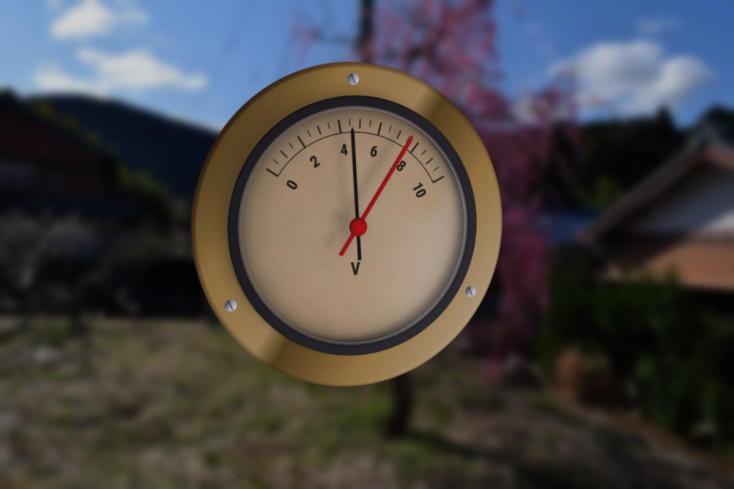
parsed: 7.5 V
